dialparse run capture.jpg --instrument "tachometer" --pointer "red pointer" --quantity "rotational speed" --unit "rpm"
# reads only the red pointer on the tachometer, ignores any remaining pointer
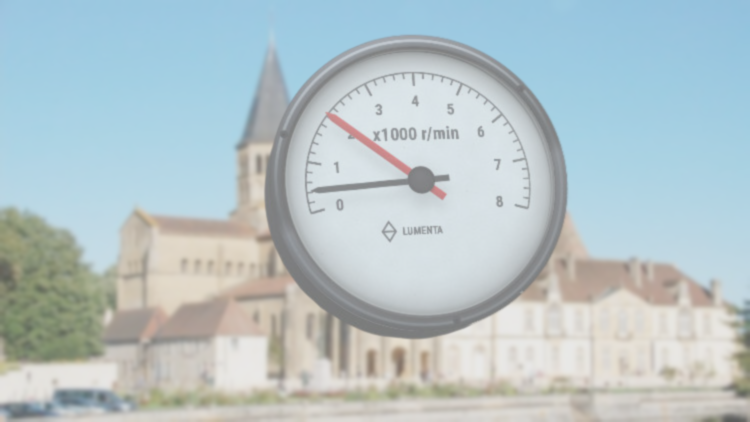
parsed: 2000 rpm
